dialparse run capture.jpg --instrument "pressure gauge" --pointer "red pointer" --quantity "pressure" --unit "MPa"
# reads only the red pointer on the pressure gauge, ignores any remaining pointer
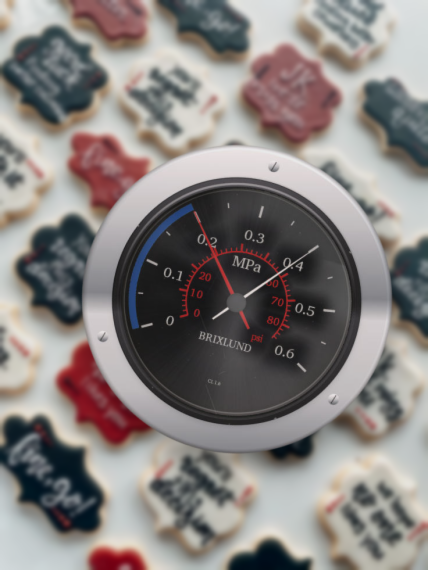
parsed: 0.2 MPa
